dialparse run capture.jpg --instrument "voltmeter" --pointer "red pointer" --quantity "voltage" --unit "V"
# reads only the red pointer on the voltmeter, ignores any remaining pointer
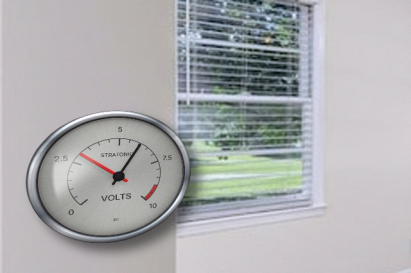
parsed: 3 V
